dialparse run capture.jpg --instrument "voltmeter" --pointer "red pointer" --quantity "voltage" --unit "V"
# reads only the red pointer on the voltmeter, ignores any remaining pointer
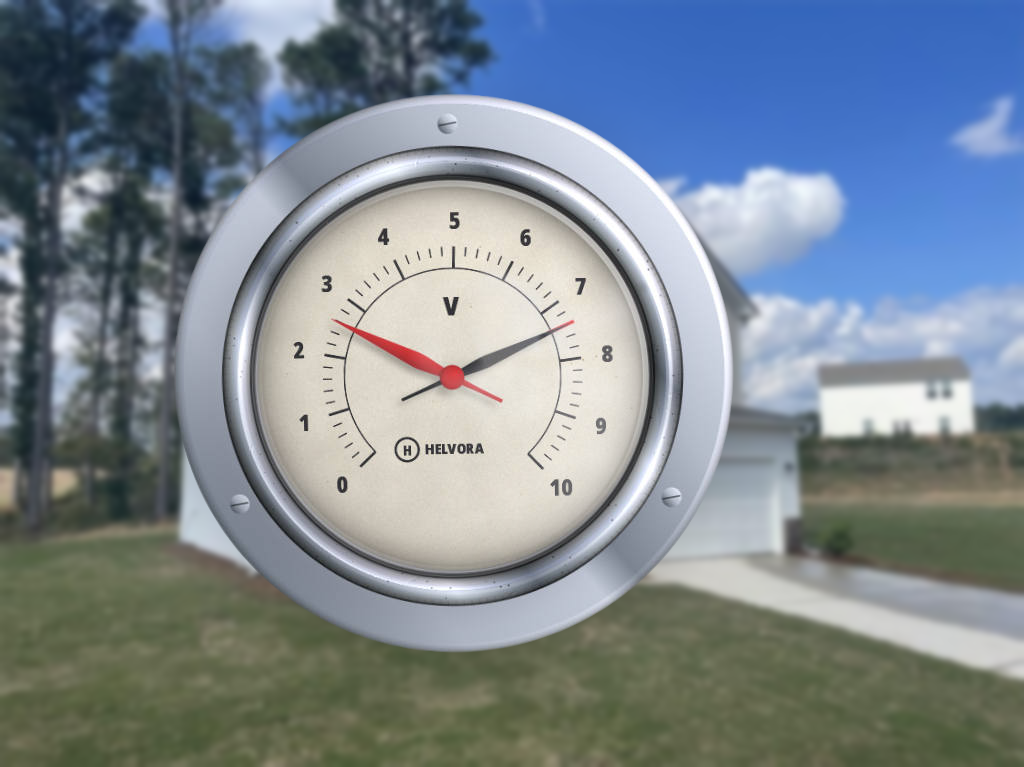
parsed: 2.6 V
